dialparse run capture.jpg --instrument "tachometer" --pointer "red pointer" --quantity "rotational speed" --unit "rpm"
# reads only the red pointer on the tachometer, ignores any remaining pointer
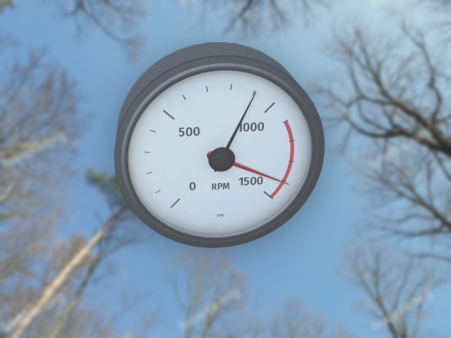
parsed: 1400 rpm
